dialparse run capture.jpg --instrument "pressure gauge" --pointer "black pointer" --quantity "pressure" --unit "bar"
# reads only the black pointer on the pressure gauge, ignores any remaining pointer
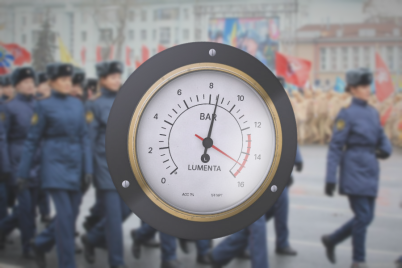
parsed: 8.5 bar
